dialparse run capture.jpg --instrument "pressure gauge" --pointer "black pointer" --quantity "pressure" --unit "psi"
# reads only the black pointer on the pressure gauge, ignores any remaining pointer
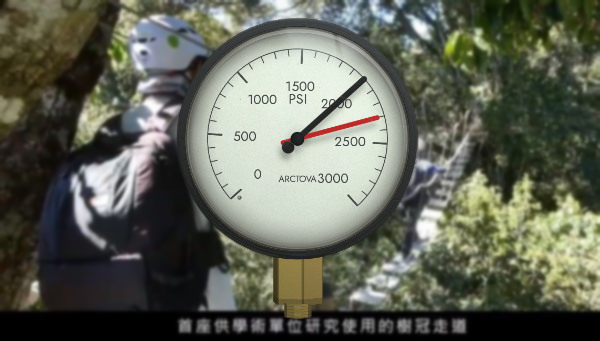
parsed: 2000 psi
